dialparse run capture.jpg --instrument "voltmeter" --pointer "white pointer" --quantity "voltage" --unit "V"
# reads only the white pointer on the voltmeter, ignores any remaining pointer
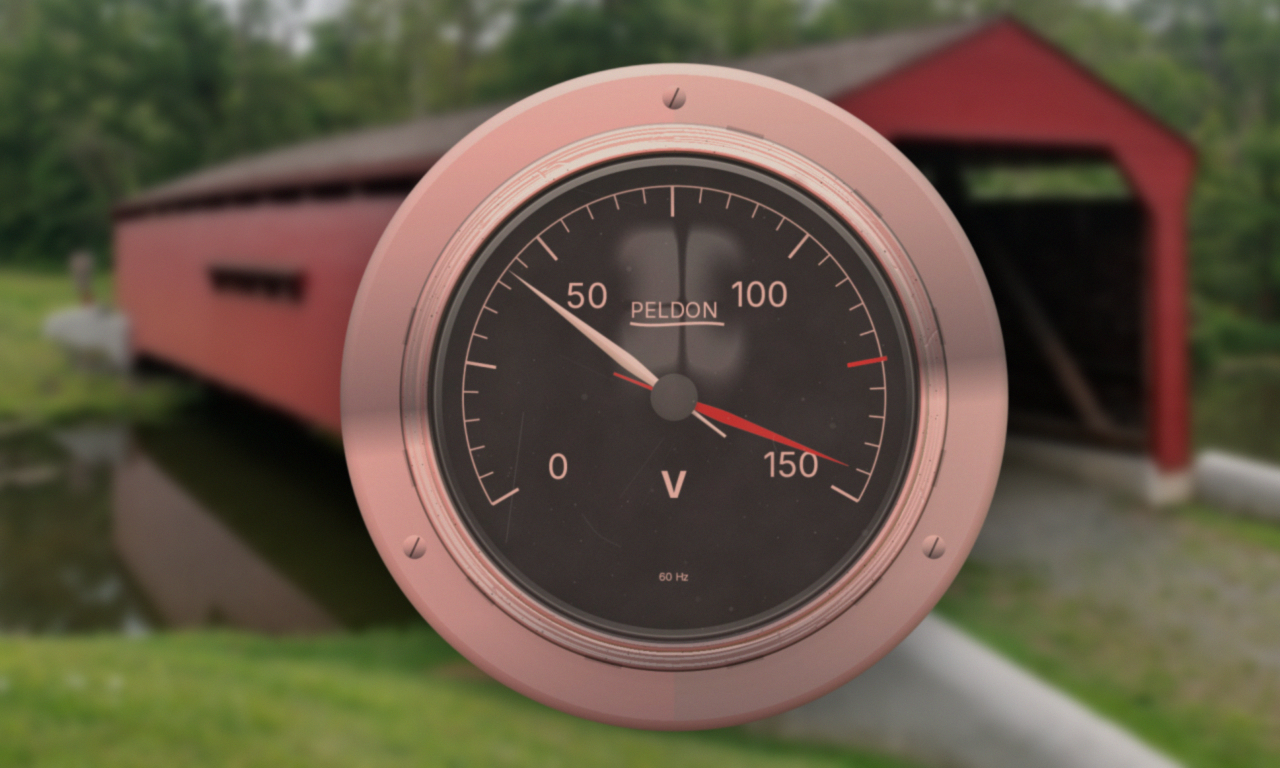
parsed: 42.5 V
